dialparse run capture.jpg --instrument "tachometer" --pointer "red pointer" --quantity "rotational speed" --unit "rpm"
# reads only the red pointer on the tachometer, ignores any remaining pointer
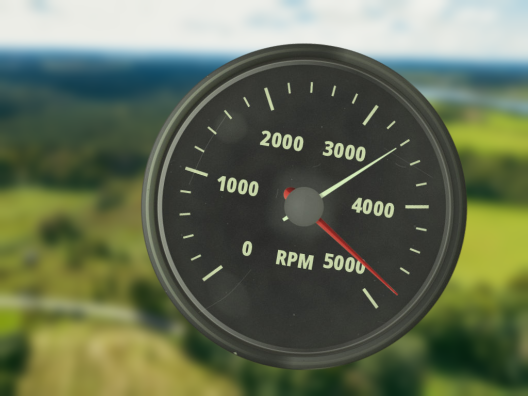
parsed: 4800 rpm
